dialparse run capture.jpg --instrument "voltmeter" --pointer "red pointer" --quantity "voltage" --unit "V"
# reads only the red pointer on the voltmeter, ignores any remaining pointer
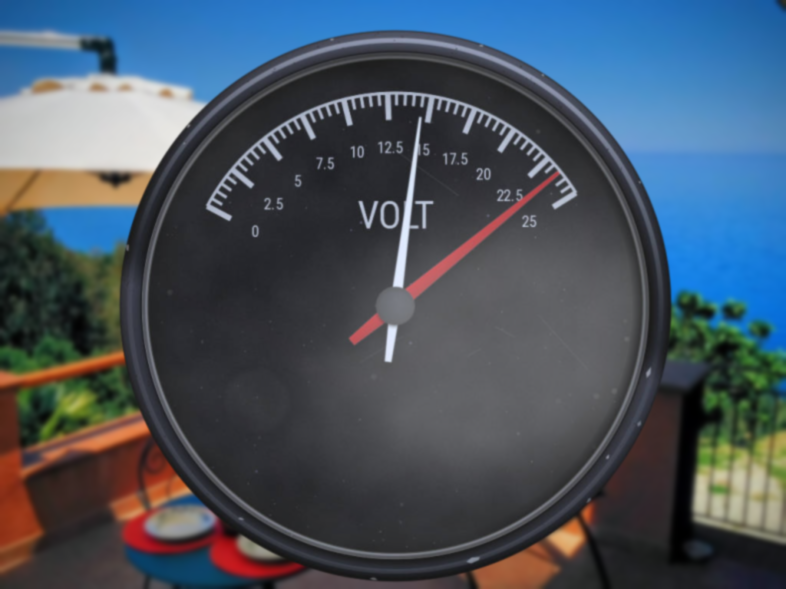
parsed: 23.5 V
